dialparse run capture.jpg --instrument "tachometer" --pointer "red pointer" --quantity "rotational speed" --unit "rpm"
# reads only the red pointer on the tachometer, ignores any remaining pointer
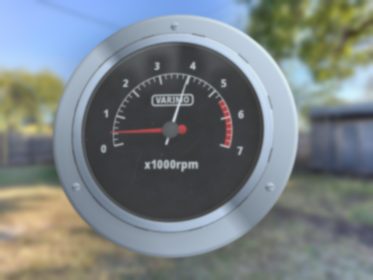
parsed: 400 rpm
